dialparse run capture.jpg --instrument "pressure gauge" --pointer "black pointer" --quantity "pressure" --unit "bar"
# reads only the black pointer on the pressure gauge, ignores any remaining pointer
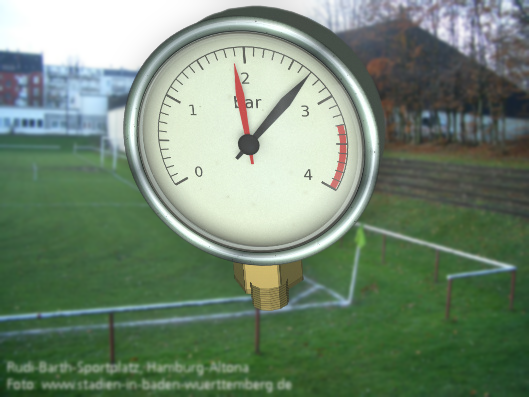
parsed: 2.7 bar
